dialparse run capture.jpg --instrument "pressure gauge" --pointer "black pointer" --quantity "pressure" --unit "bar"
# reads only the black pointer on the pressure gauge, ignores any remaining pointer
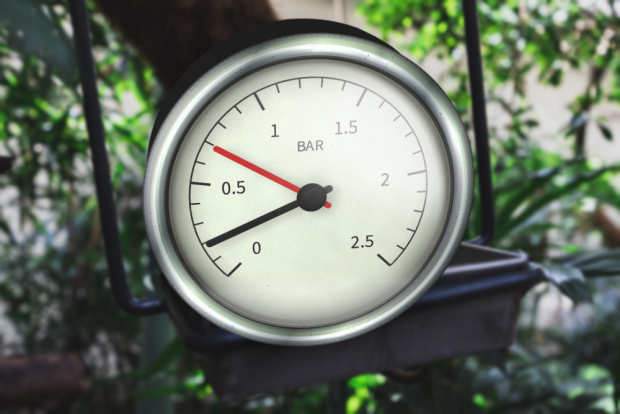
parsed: 0.2 bar
